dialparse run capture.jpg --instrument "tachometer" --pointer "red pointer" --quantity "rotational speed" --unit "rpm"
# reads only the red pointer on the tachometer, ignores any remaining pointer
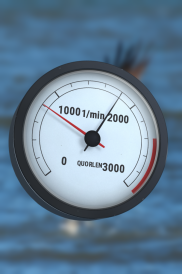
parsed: 800 rpm
